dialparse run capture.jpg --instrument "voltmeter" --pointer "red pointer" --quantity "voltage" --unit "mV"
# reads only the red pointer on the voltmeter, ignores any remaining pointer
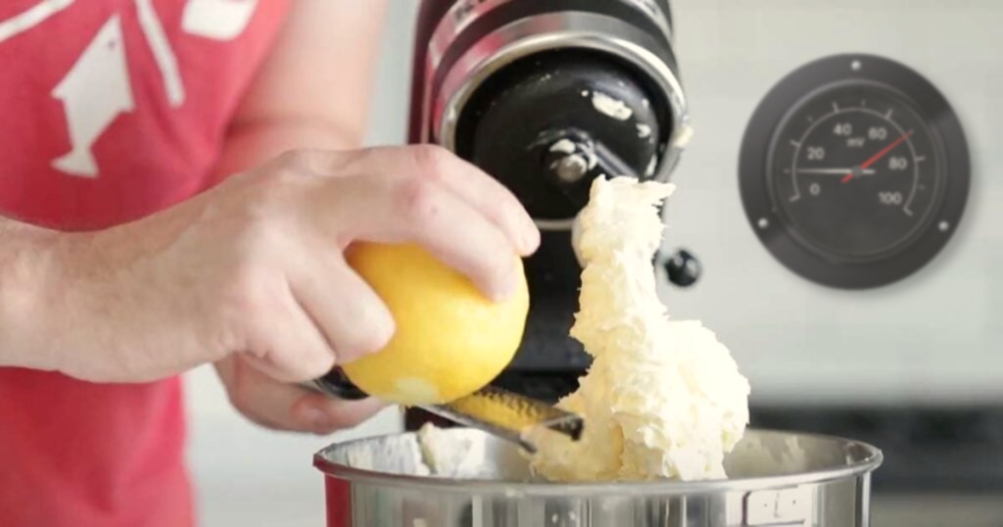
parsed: 70 mV
